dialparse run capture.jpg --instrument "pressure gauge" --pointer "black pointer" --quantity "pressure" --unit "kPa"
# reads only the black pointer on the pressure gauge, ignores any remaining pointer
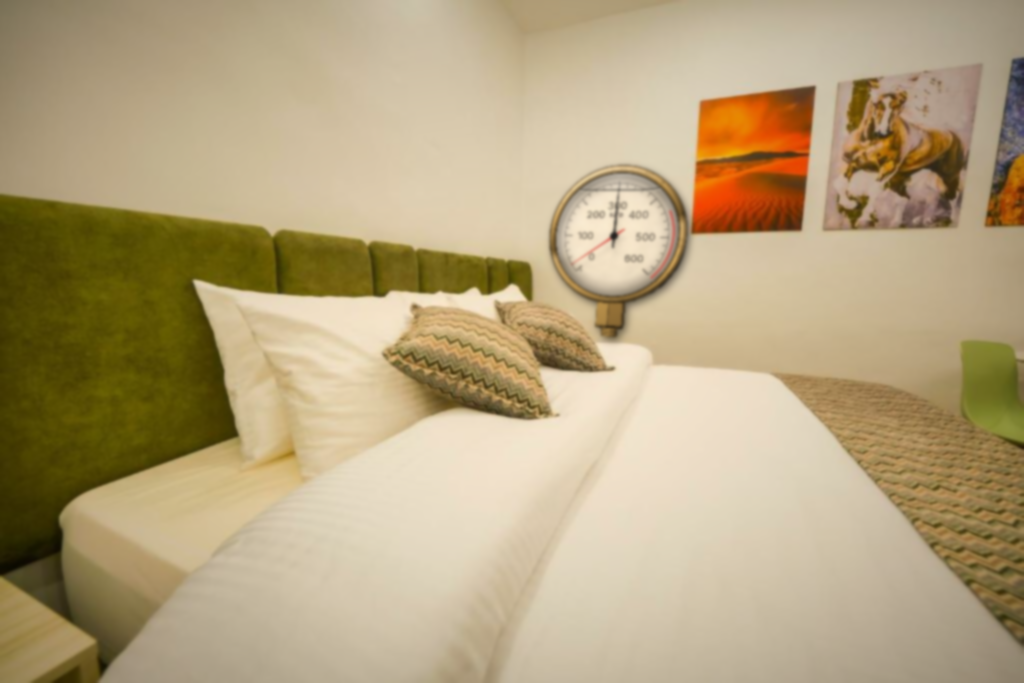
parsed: 300 kPa
